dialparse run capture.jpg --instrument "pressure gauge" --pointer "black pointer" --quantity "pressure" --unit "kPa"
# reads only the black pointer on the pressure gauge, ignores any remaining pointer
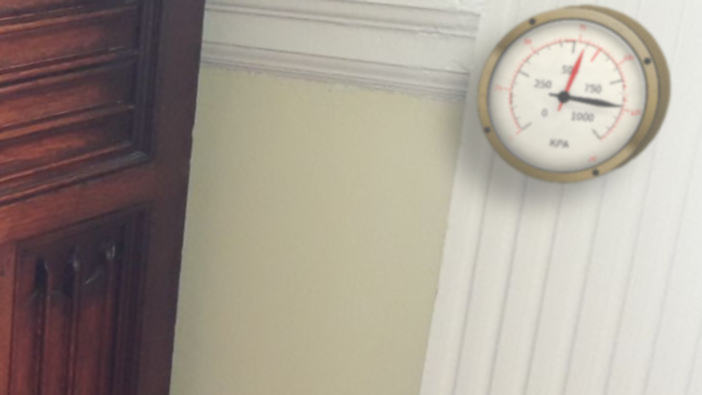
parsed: 850 kPa
